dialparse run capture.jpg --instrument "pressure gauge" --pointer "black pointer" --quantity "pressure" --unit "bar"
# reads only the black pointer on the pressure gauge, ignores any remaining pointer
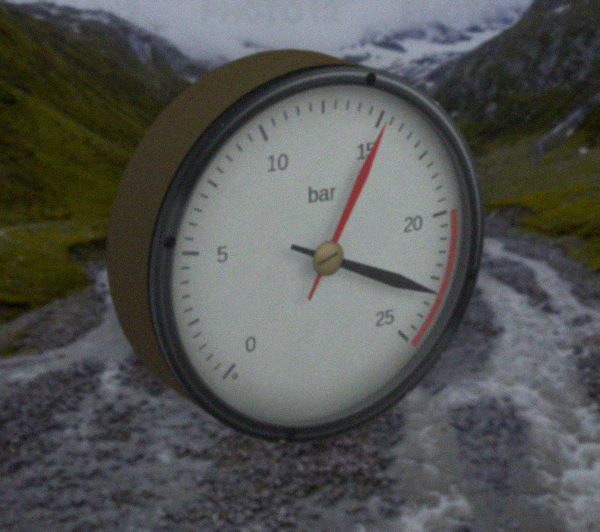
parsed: 23 bar
